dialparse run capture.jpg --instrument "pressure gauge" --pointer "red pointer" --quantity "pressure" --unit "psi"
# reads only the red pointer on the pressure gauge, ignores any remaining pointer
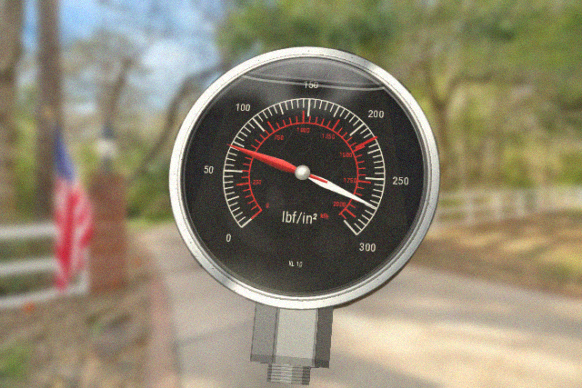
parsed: 70 psi
